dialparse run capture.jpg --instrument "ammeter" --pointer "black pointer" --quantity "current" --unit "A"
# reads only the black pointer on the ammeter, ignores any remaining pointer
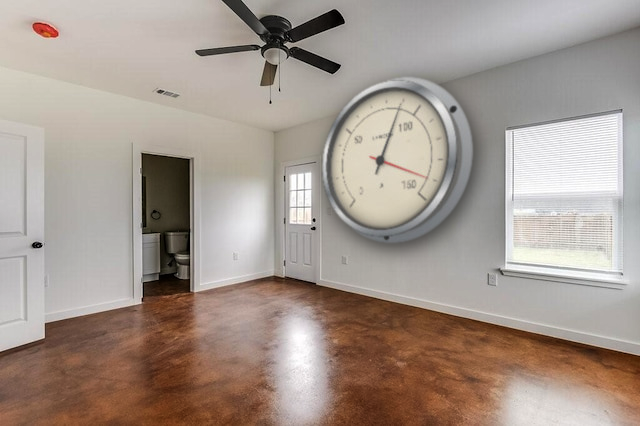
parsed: 90 A
